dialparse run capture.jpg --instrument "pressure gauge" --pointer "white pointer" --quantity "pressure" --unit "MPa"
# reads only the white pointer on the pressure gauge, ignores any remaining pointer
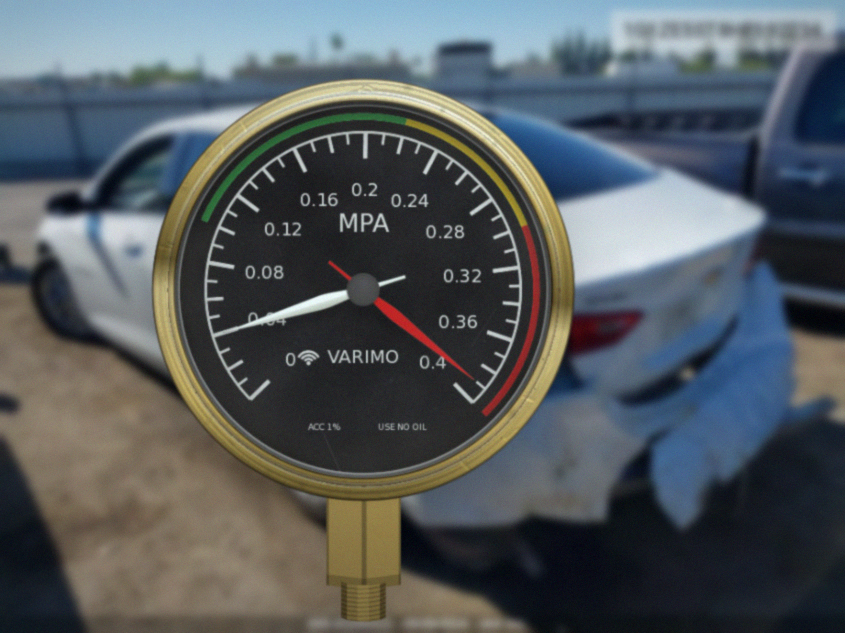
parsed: 0.04 MPa
